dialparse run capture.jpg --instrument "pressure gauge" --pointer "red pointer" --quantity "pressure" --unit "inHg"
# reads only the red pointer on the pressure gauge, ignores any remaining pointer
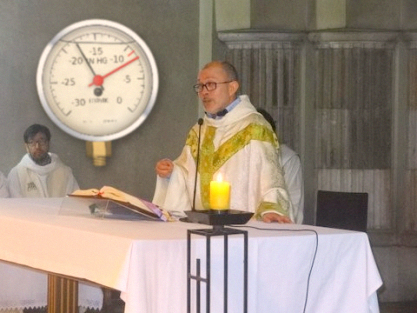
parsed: -8 inHg
